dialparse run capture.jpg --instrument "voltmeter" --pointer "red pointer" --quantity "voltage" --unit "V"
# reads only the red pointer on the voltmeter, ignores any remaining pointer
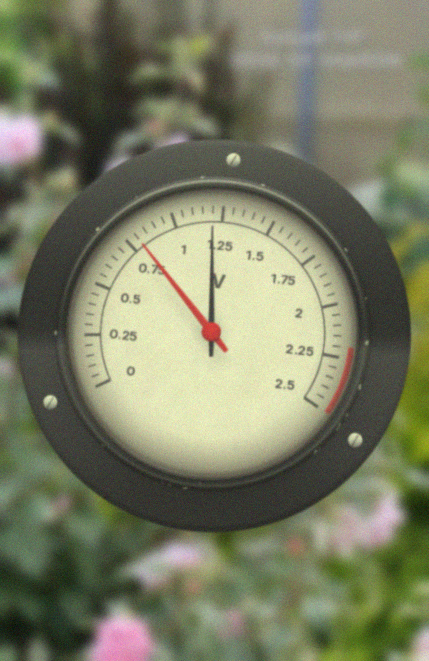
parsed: 0.8 V
